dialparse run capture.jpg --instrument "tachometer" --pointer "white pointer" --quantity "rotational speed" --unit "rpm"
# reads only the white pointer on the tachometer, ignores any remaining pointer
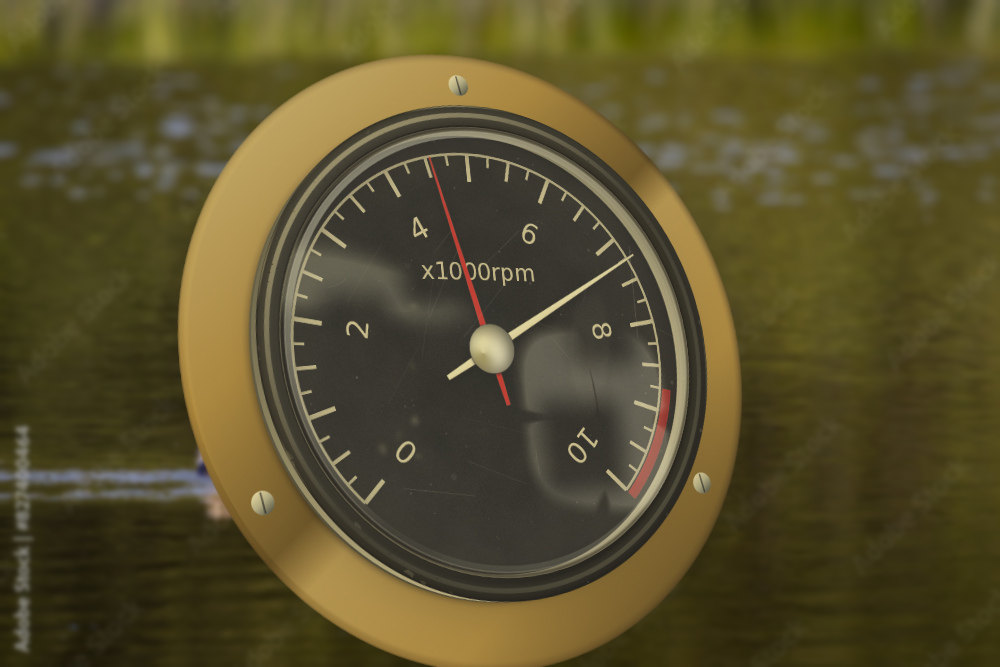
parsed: 7250 rpm
